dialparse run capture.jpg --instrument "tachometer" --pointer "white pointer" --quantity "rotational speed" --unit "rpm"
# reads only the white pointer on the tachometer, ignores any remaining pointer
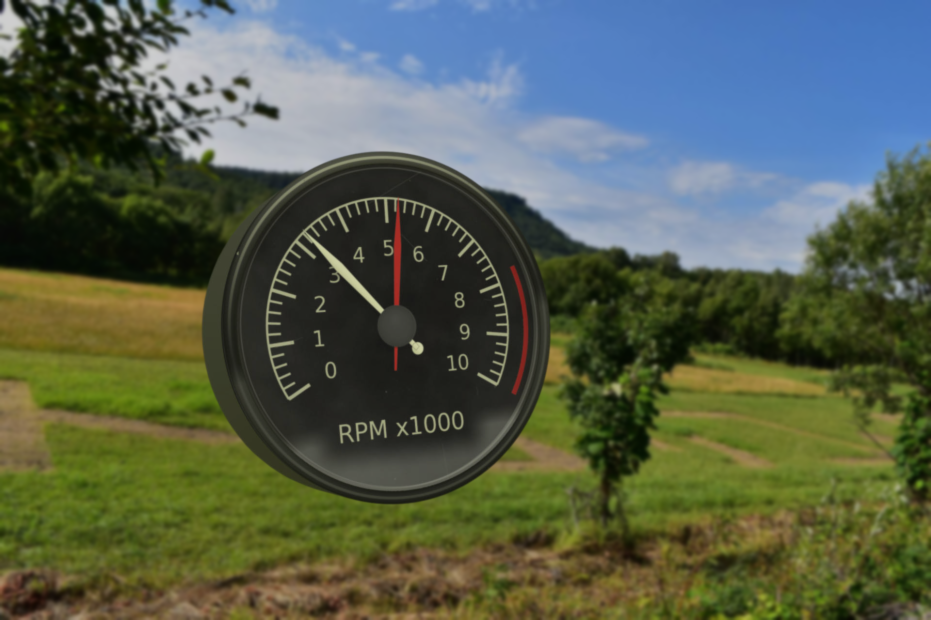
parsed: 3200 rpm
